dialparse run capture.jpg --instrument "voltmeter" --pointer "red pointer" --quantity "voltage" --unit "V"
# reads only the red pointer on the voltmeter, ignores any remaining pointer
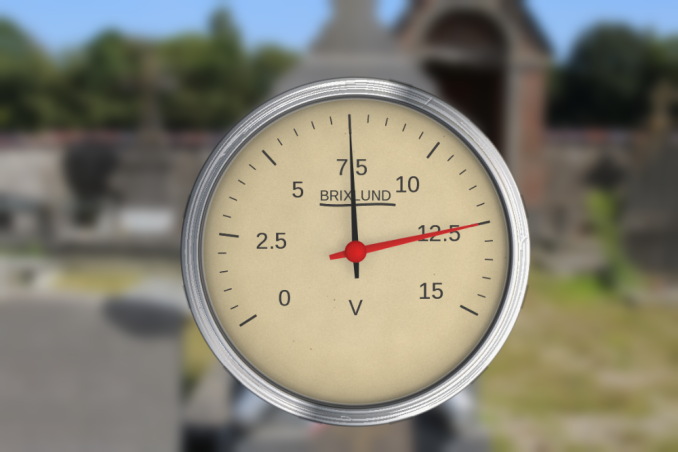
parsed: 12.5 V
